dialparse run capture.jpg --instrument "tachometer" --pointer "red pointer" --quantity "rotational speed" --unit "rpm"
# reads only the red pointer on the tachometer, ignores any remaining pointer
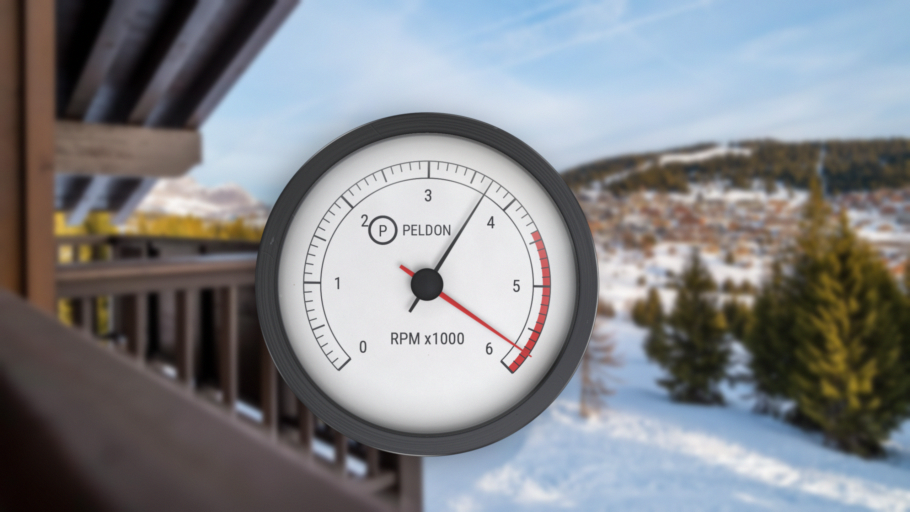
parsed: 5750 rpm
